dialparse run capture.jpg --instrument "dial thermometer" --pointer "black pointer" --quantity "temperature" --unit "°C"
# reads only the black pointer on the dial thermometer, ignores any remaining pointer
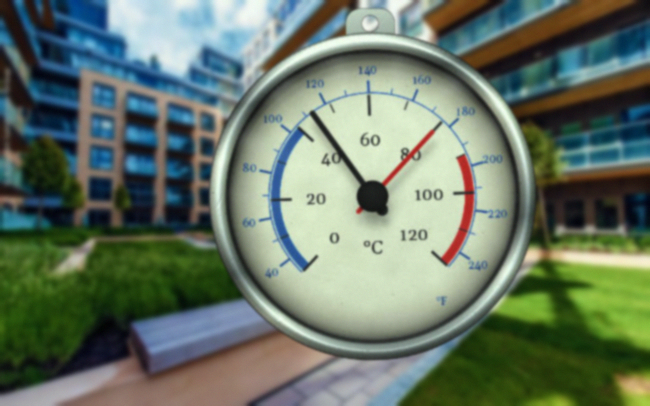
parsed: 45 °C
